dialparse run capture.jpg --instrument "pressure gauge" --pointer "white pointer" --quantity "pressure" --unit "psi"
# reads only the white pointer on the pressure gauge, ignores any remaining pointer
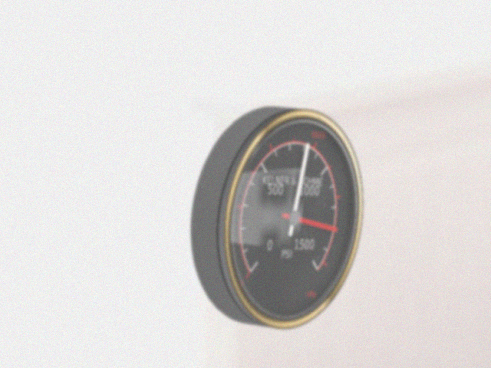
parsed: 800 psi
